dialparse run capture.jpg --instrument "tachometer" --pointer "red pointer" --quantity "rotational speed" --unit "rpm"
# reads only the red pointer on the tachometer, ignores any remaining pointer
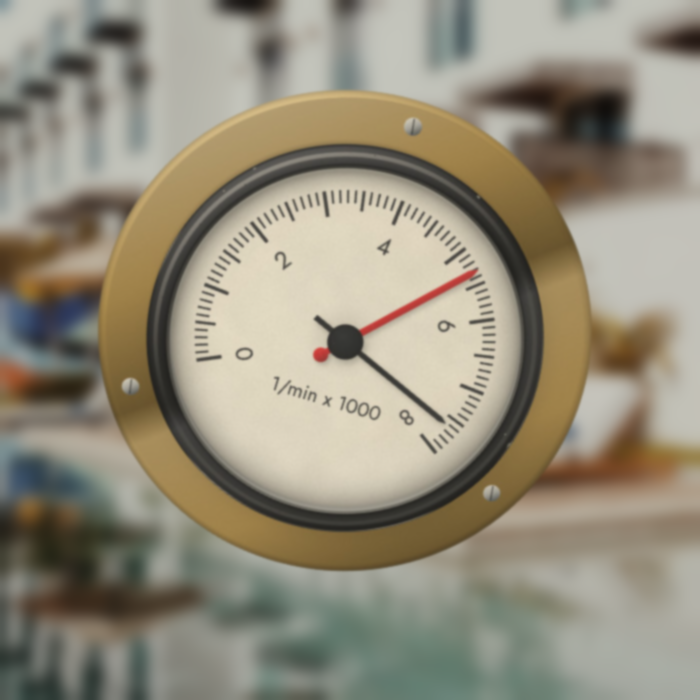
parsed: 5300 rpm
